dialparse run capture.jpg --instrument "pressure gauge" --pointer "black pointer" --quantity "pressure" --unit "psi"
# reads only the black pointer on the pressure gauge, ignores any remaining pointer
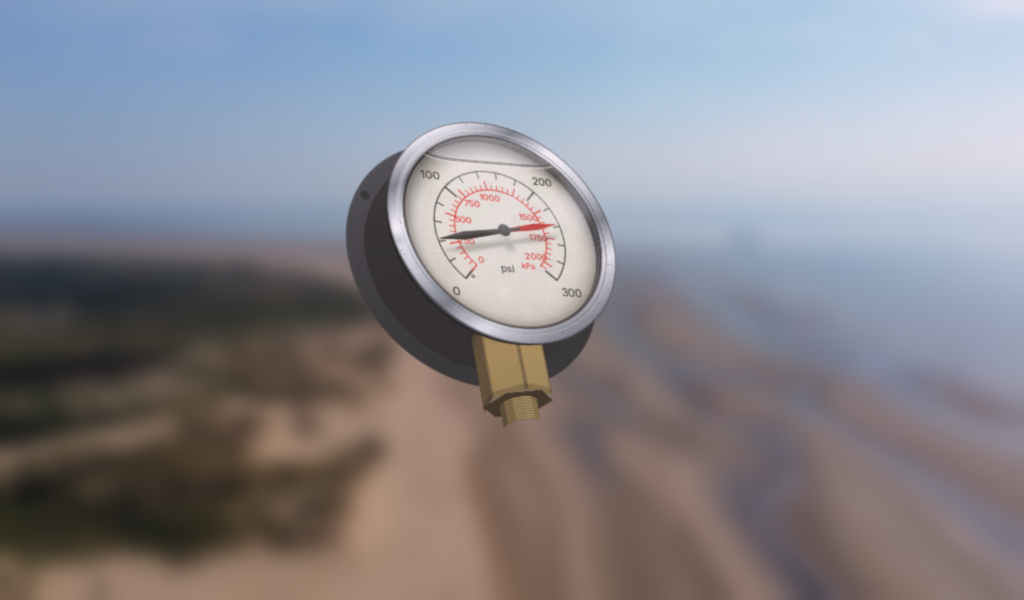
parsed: 40 psi
